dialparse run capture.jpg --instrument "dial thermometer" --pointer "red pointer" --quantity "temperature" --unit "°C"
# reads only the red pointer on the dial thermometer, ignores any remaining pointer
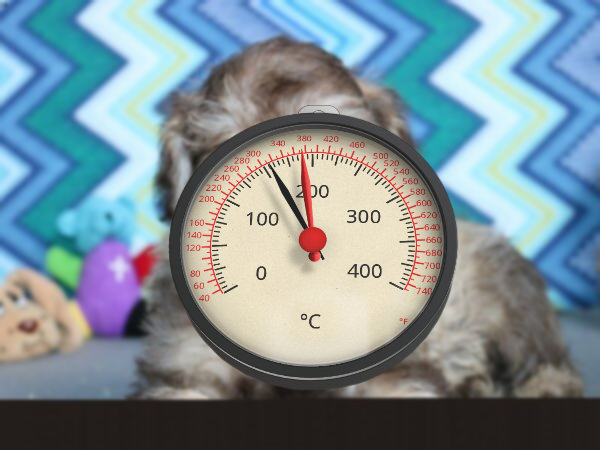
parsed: 190 °C
